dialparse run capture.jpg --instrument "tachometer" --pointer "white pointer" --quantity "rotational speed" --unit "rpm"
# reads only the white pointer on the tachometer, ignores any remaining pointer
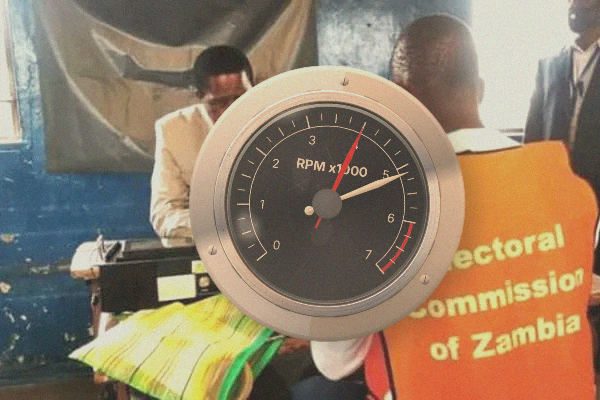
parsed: 5125 rpm
